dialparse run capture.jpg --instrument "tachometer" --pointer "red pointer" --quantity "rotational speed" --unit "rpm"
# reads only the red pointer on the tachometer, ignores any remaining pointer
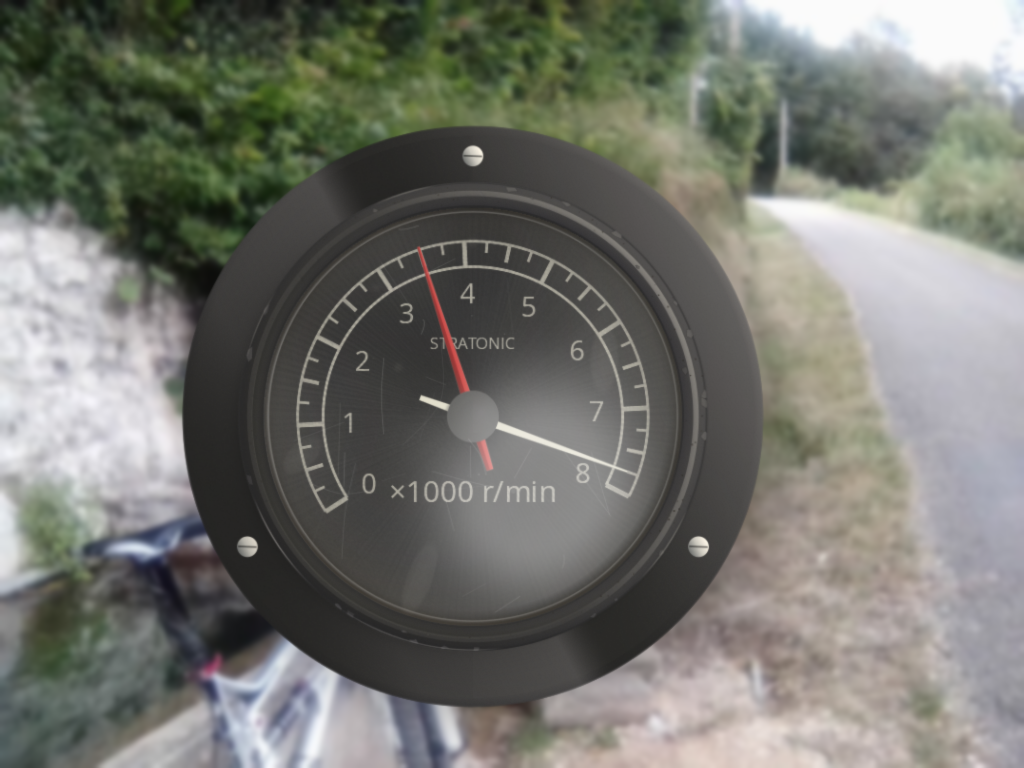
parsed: 3500 rpm
